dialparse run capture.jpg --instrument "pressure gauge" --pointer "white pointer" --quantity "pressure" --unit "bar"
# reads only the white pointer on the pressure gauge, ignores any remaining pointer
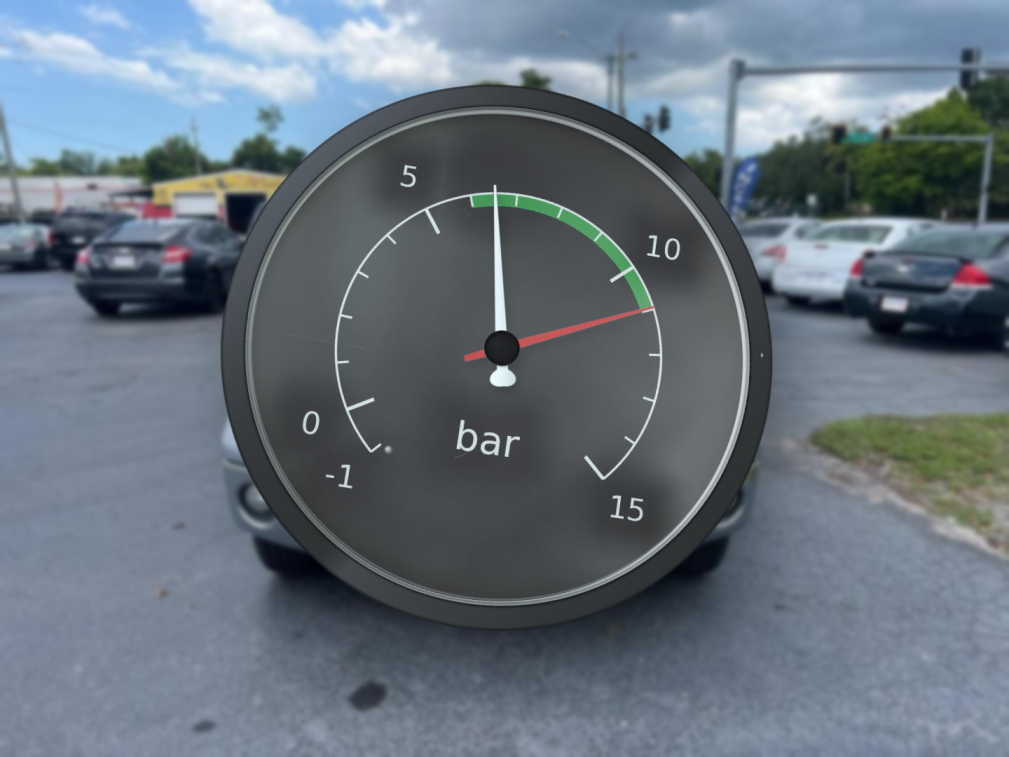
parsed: 6.5 bar
